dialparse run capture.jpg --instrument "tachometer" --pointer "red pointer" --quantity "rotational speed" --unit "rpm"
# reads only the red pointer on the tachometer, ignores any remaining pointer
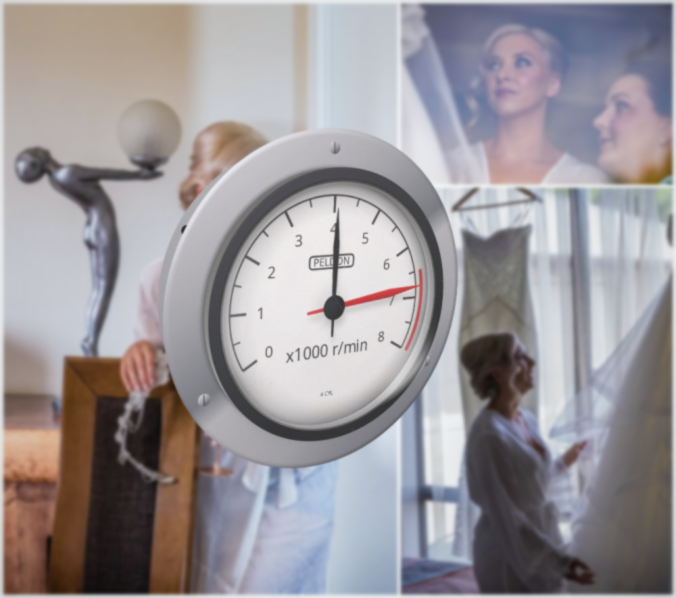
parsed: 6750 rpm
